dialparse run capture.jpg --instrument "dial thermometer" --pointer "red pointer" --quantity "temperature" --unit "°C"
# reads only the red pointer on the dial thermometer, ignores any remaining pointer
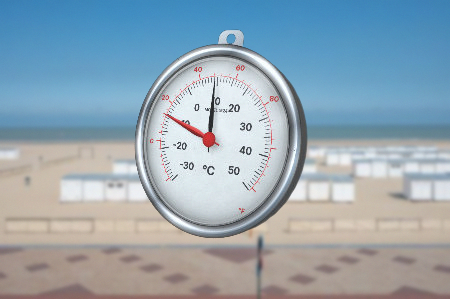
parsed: -10 °C
